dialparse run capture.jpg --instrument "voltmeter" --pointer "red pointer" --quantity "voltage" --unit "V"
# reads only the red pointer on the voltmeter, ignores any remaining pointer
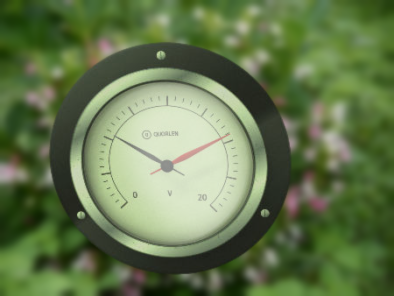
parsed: 14.5 V
